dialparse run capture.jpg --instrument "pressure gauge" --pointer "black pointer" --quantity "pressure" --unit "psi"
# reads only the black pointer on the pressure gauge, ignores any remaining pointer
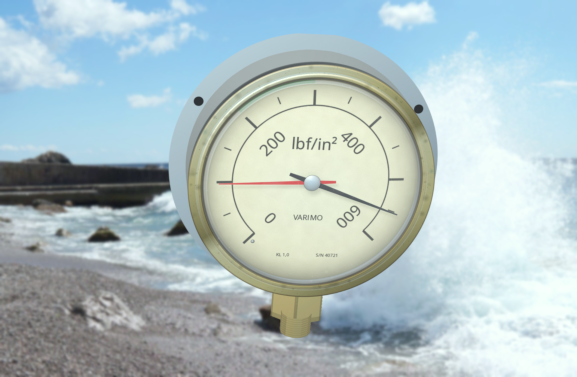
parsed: 550 psi
